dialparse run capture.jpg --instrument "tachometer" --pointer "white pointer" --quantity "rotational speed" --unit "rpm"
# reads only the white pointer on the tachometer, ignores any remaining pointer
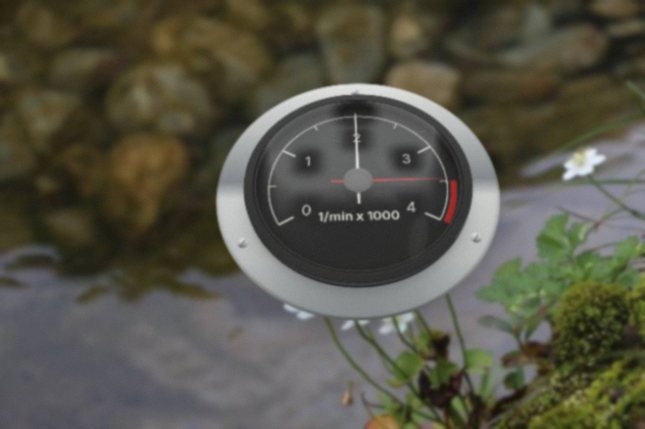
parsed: 2000 rpm
